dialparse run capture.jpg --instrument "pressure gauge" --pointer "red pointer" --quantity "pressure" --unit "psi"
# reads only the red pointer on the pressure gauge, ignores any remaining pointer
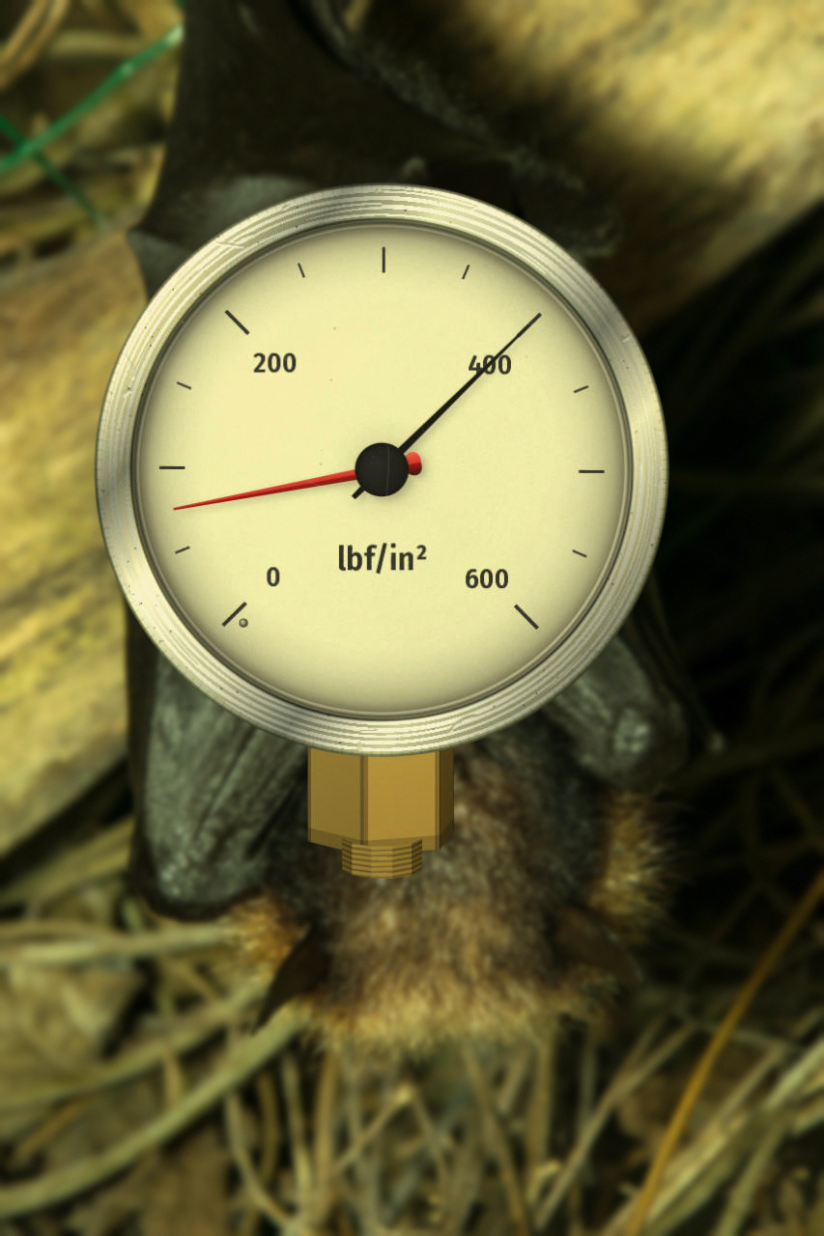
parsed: 75 psi
